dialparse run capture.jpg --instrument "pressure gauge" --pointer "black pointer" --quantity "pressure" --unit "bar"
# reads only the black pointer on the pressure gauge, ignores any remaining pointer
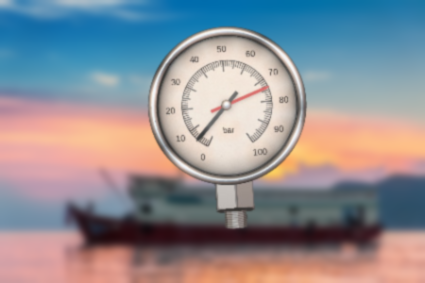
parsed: 5 bar
